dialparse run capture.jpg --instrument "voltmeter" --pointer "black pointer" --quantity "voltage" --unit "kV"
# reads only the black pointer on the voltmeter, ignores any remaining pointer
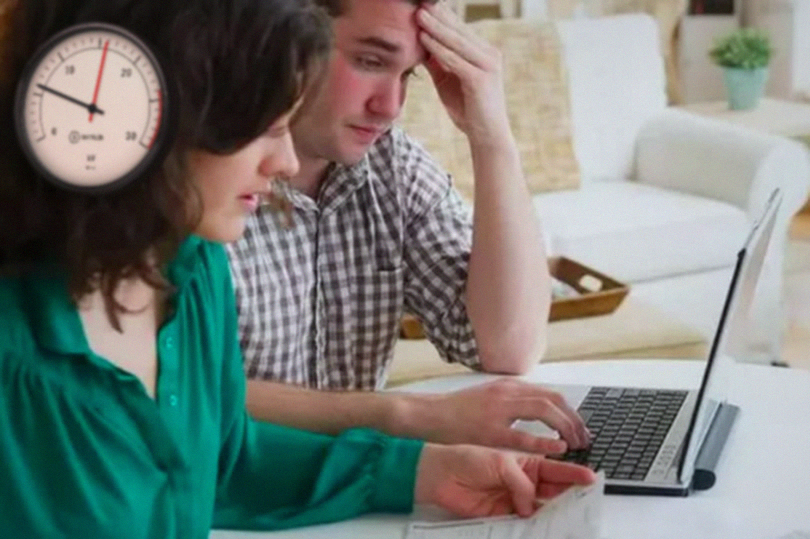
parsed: 6 kV
